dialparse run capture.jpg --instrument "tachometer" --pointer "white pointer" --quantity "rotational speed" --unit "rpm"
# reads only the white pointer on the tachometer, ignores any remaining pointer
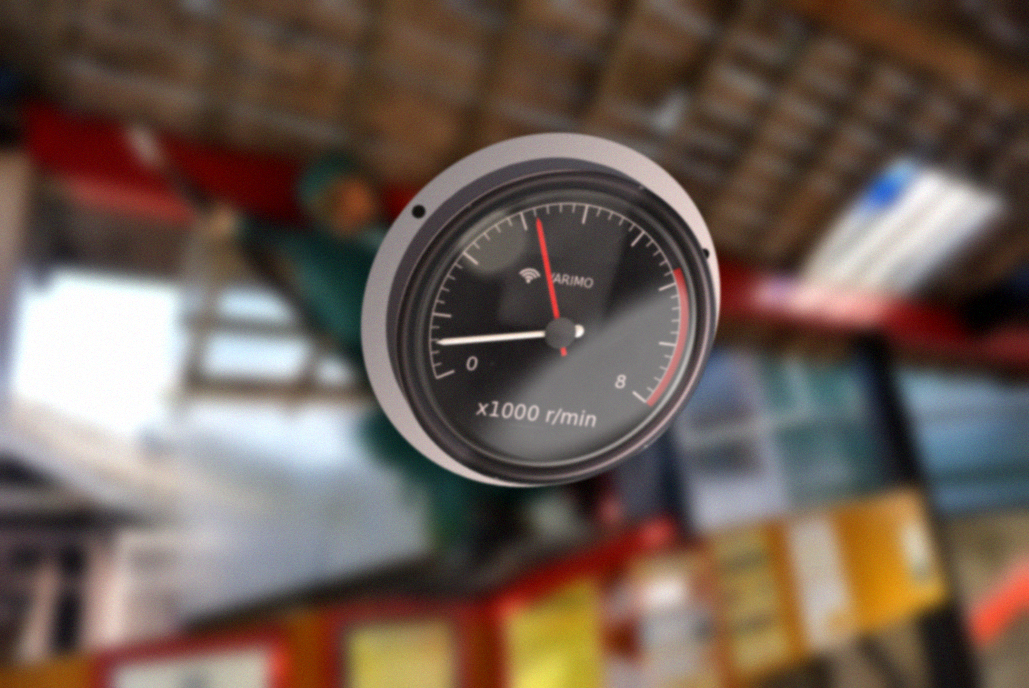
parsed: 600 rpm
